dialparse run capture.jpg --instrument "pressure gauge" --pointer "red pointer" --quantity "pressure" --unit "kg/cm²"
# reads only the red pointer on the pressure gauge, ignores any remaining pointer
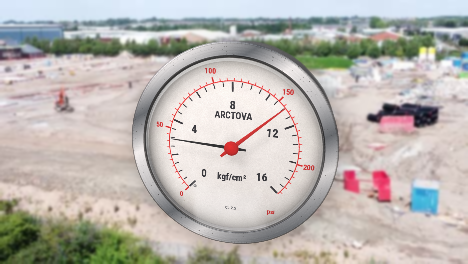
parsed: 11 kg/cm²
